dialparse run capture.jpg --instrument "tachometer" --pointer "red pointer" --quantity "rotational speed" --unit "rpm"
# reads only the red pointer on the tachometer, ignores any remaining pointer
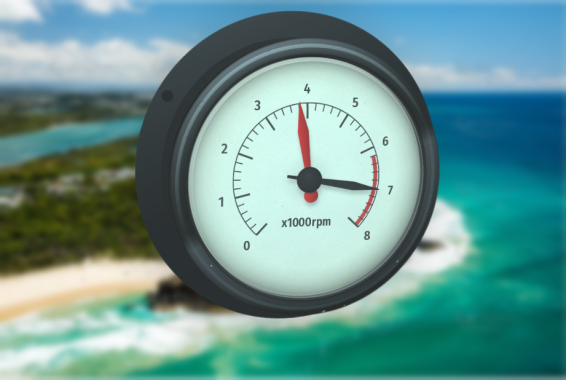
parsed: 3800 rpm
